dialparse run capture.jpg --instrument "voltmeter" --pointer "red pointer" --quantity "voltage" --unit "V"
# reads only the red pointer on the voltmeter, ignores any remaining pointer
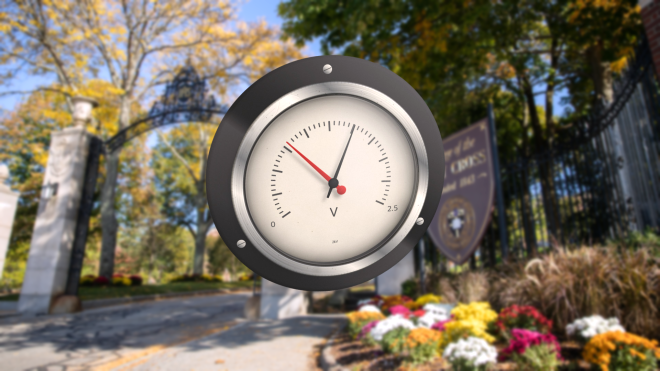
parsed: 0.8 V
